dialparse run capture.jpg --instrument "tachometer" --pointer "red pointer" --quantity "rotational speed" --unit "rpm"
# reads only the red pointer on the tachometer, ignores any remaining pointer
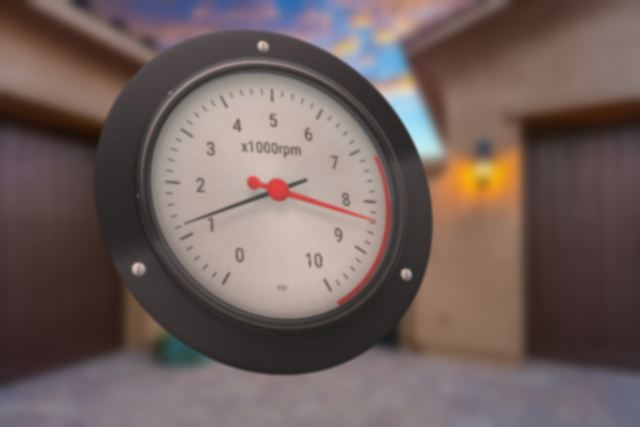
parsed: 8400 rpm
